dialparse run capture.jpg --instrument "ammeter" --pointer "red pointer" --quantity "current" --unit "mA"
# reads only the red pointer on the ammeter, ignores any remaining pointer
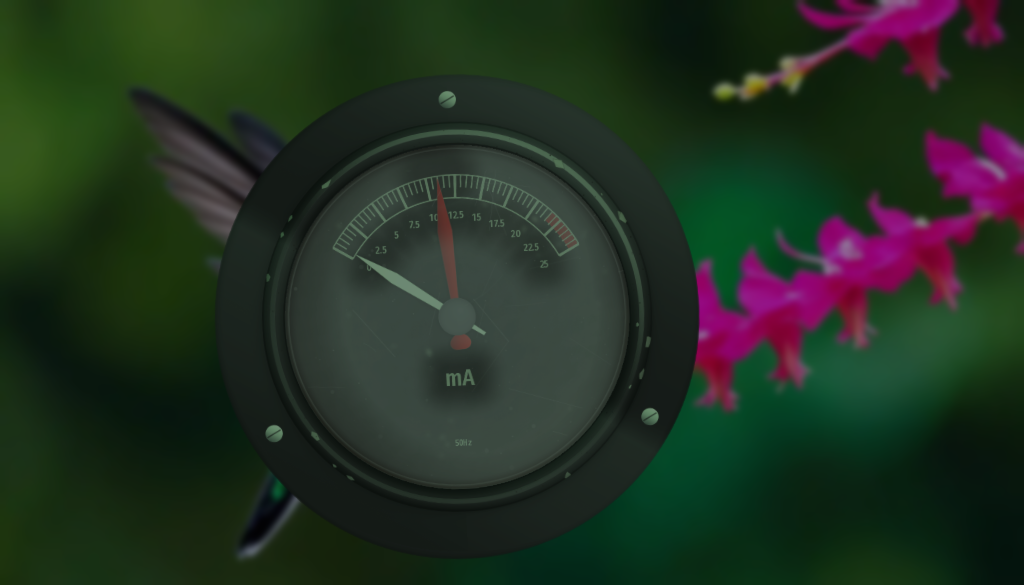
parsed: 11 mA
